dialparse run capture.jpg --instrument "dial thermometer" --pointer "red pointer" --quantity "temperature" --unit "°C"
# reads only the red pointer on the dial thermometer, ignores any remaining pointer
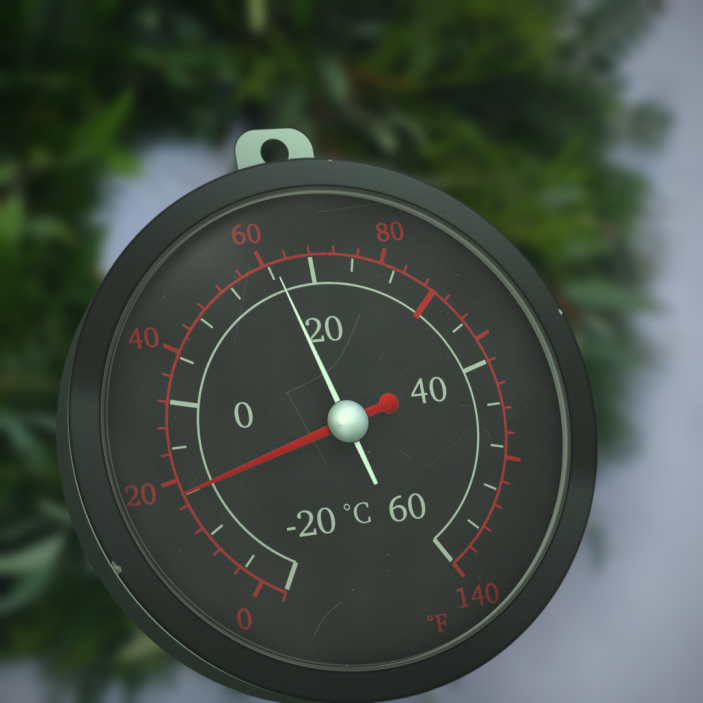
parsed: -8 °C
